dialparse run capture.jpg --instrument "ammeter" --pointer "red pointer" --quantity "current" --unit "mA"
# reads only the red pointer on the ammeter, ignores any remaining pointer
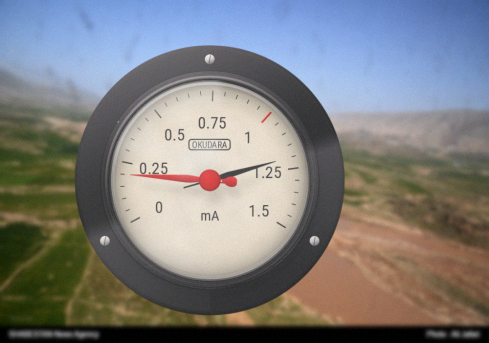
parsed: 0.2 mA
